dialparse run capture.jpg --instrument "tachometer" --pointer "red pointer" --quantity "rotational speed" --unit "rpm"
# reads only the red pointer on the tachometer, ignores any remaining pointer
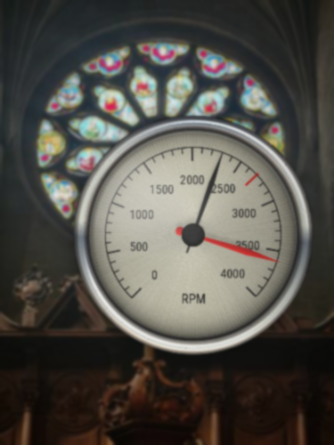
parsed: 3600 rpm
